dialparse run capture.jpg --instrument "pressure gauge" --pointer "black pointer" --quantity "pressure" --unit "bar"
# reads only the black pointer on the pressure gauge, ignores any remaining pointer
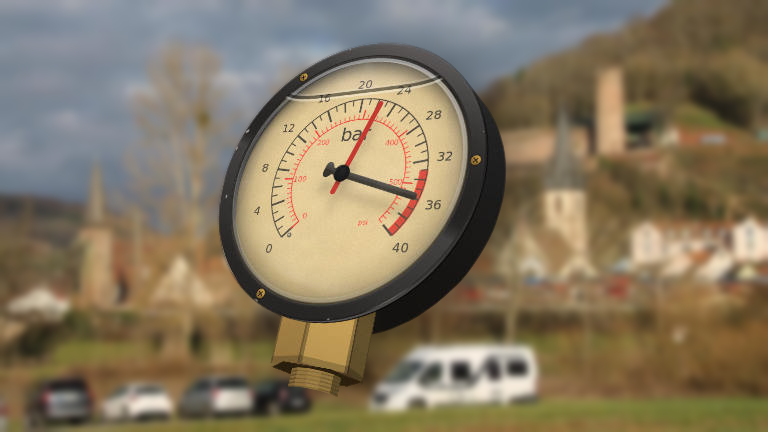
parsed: 36 bar
